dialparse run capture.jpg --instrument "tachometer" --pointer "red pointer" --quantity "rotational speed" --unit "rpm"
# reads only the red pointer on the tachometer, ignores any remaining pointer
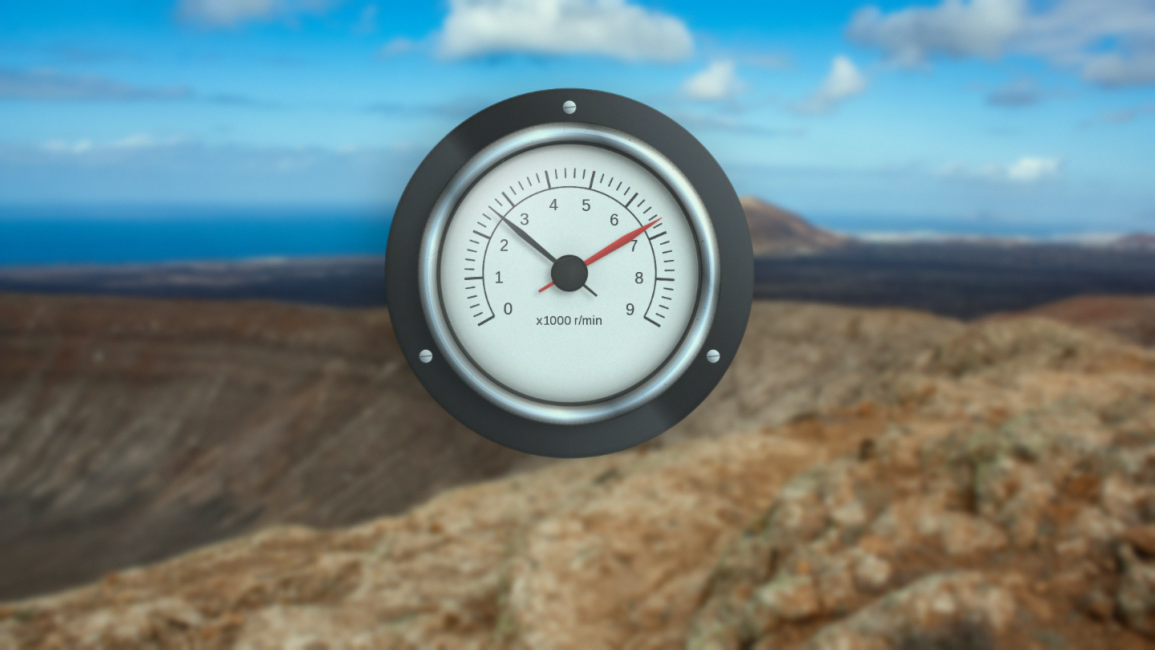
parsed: 6700 rpm
